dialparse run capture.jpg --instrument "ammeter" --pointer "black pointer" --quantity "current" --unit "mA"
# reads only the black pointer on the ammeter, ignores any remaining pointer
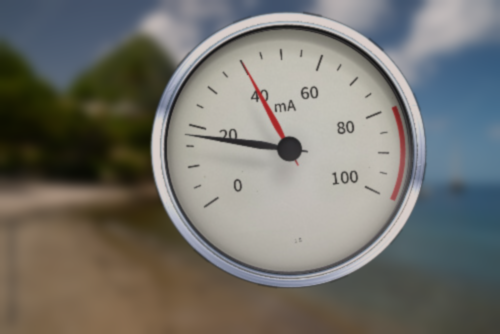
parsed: 17.5 mA
